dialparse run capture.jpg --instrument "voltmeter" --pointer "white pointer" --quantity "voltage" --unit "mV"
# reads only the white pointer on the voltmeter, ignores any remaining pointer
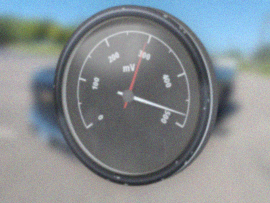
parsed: 475 mV
